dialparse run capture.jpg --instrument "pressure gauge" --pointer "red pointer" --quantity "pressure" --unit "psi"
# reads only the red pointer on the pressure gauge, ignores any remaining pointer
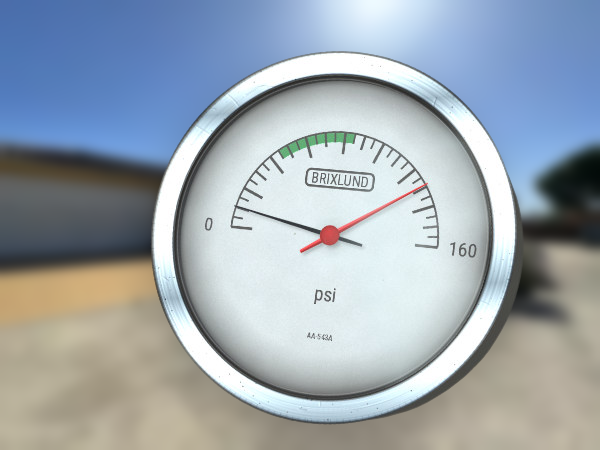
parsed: 130 psi
